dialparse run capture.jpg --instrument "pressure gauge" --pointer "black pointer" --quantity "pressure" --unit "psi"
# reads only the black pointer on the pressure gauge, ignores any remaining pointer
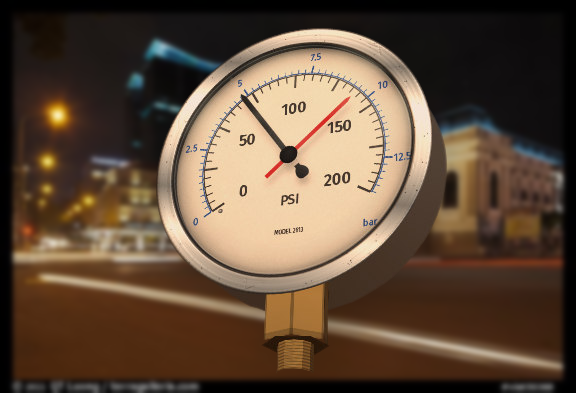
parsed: 70 psi
